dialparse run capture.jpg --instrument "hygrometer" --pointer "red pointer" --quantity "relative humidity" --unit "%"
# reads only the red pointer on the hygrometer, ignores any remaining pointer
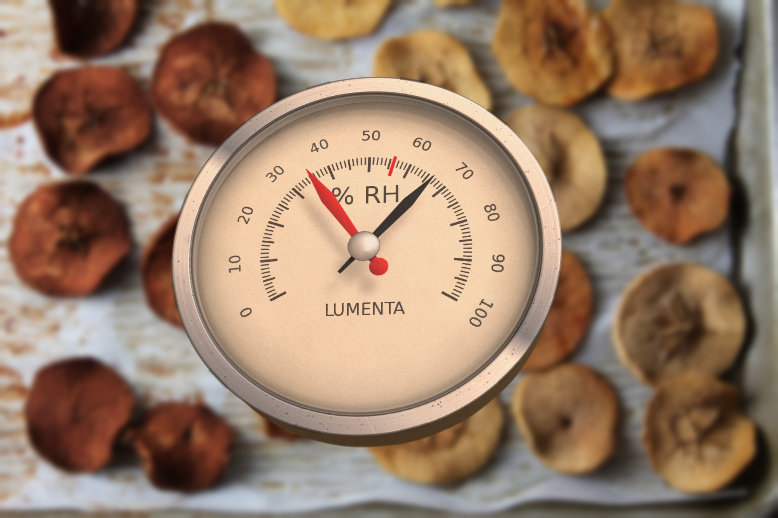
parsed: 35 %
